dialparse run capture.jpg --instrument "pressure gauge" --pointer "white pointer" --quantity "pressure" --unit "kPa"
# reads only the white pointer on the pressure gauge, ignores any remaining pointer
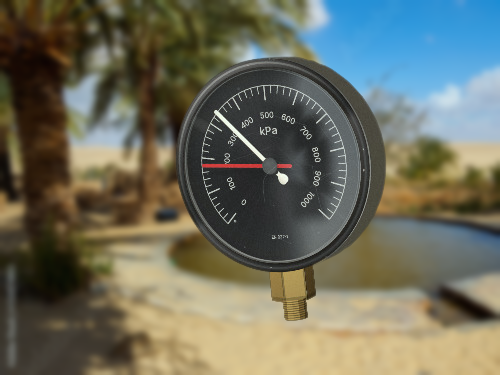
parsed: 340 kPa
